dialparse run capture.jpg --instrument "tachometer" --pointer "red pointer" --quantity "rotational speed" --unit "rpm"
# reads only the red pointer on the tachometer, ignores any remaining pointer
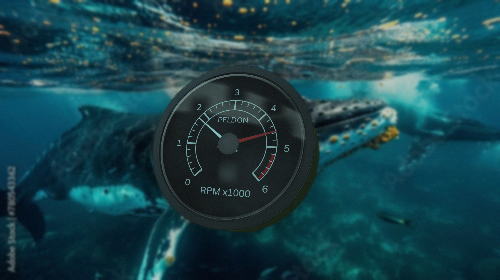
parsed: 4600 rpm
